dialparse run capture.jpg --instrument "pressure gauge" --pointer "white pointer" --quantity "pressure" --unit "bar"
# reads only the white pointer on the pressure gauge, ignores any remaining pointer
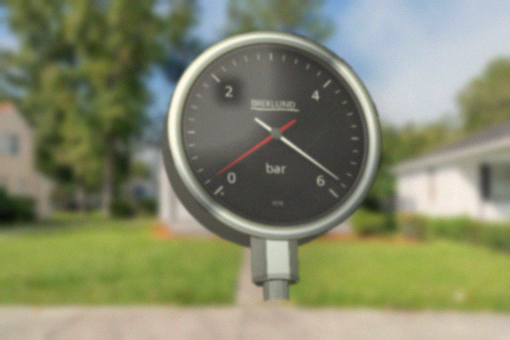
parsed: 5.8 bar
